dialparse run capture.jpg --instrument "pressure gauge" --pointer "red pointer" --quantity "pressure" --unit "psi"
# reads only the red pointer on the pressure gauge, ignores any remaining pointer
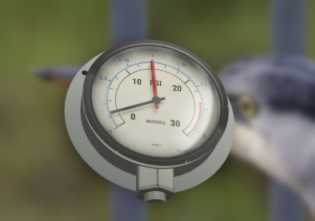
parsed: 14 psi
